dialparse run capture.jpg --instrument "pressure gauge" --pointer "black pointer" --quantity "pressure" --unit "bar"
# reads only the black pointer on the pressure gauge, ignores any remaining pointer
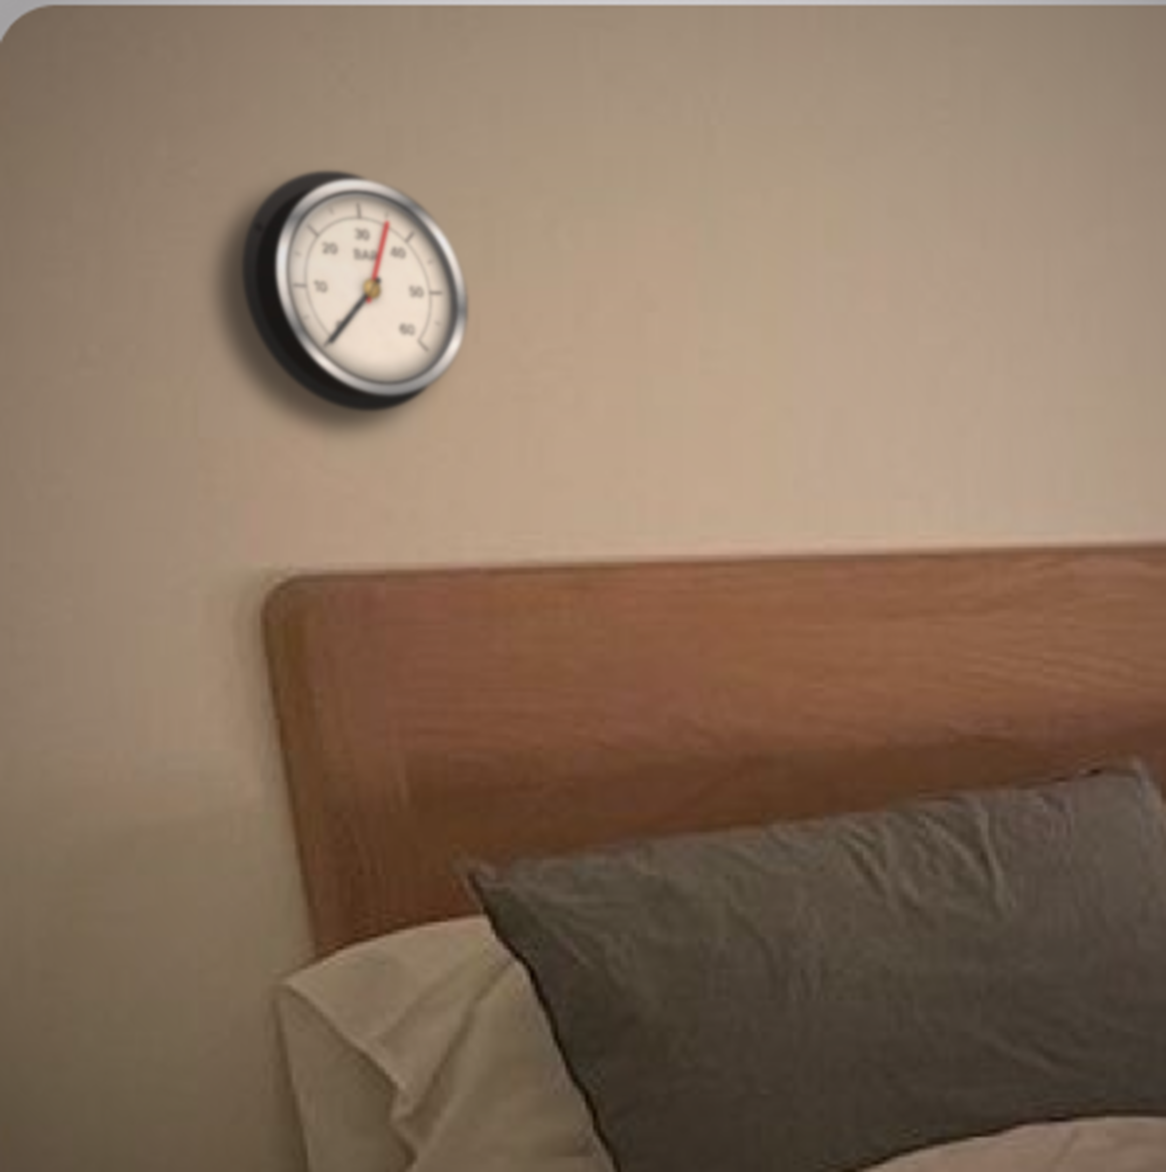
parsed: 0 bar
